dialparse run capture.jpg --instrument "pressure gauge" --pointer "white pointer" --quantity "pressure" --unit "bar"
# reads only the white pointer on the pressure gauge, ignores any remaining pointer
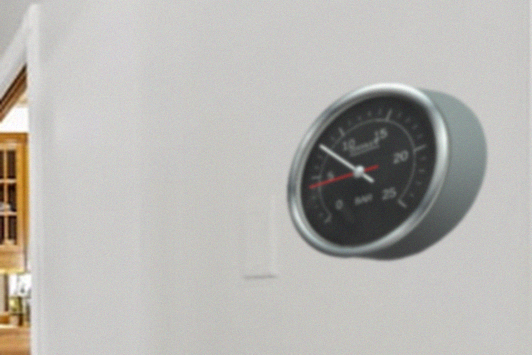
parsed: 8 bar
